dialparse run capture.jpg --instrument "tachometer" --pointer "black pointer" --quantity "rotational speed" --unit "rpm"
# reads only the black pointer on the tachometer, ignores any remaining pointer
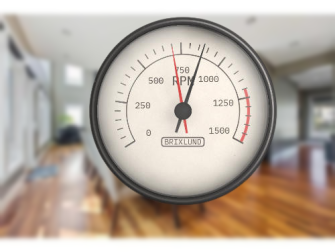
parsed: 875 rpm
